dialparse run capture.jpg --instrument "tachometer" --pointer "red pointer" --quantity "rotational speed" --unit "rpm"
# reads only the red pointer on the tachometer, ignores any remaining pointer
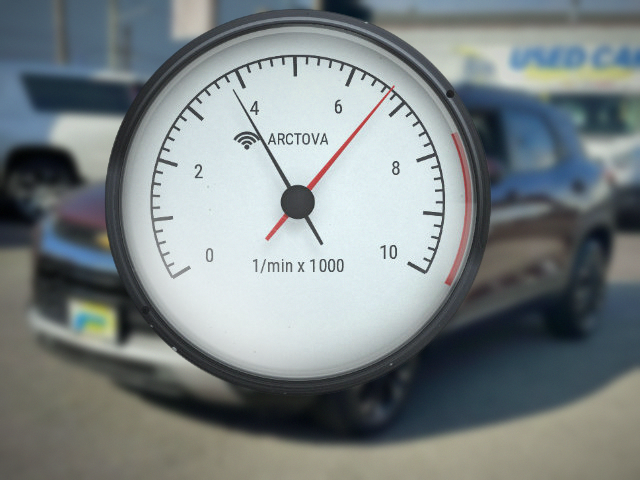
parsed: 6700 rpm
